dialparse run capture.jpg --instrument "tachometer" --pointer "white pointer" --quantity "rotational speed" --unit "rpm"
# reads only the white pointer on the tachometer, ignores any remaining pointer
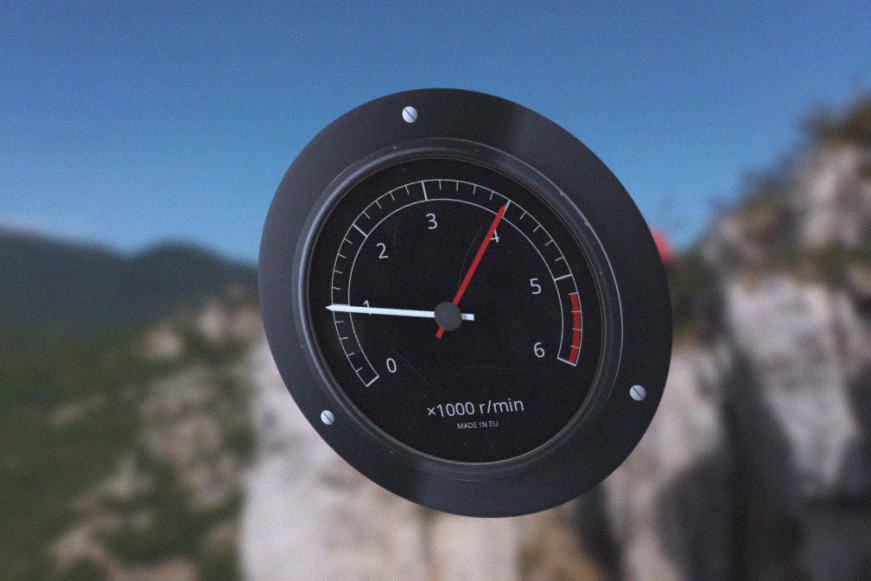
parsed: 1000 rpm
